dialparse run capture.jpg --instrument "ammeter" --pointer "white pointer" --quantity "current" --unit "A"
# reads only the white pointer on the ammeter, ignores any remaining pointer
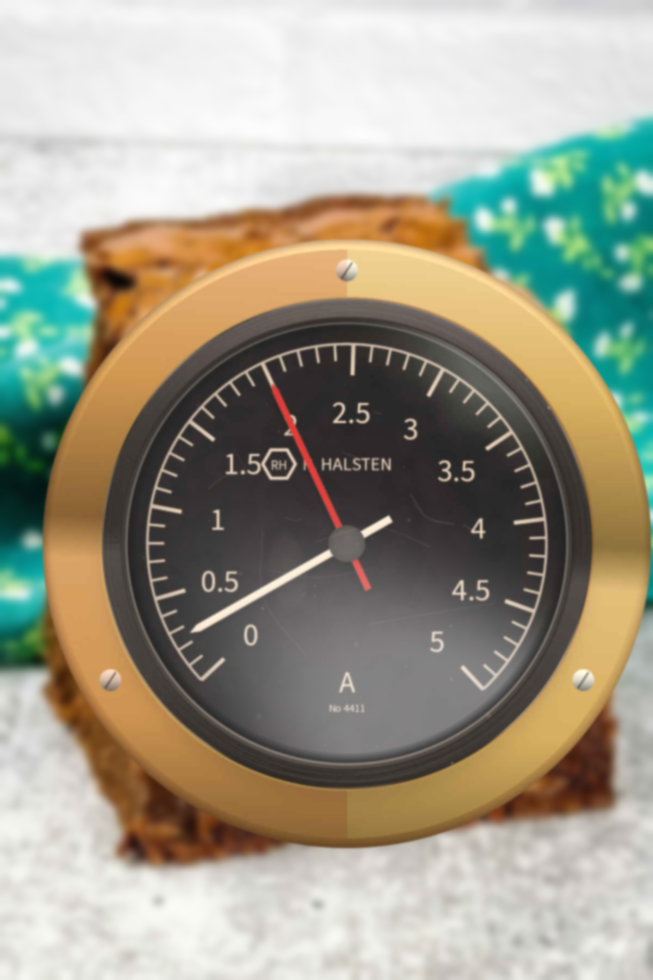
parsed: 0.25 A
